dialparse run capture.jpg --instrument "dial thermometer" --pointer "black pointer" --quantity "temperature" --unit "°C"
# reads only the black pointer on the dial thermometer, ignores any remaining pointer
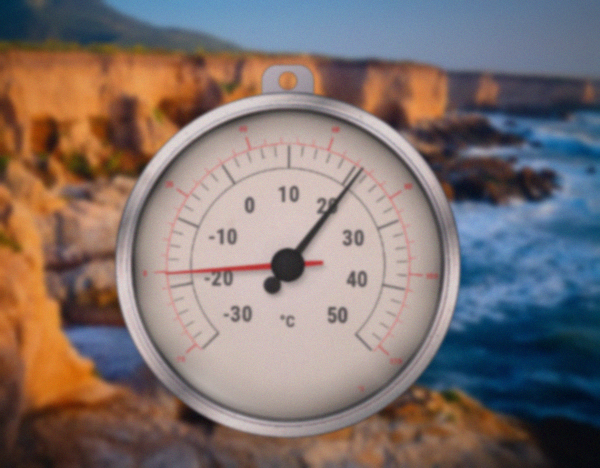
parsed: 21 °C
